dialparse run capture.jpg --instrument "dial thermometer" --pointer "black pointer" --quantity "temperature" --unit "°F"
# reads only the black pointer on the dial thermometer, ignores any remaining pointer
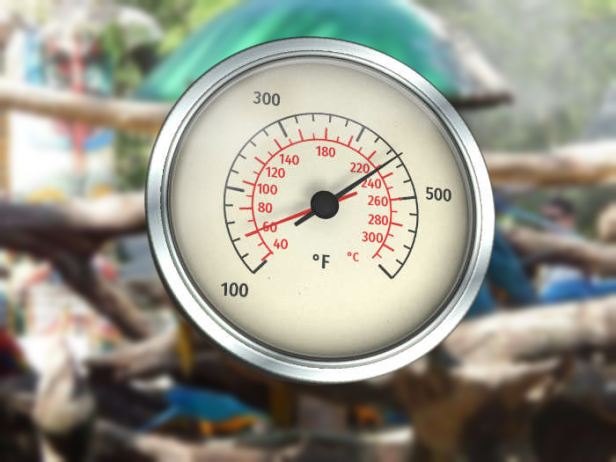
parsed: 450 °F
